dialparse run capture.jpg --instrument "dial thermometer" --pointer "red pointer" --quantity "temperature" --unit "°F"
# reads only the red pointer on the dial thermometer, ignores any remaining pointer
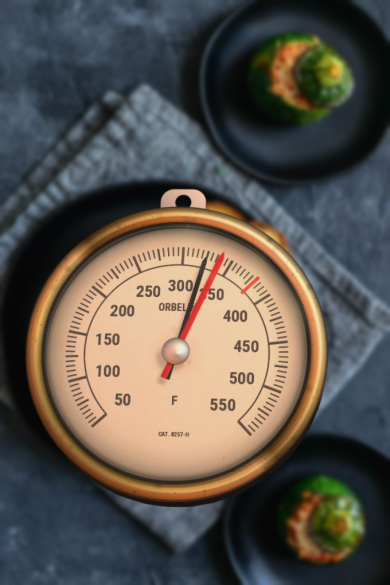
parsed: 340 °F
